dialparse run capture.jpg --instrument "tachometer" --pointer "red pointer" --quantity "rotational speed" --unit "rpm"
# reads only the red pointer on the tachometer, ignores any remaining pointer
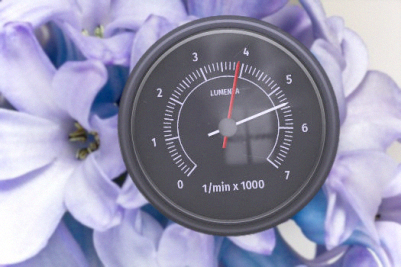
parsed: 3900 rpm
